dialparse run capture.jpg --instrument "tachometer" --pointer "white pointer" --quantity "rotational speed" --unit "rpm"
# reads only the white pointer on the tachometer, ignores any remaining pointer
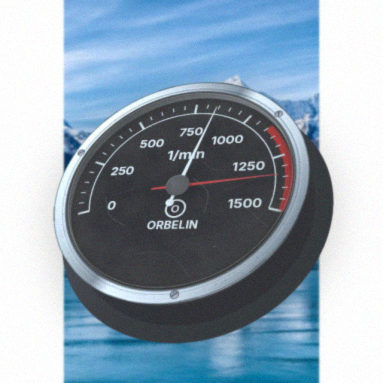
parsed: 850 rpm
